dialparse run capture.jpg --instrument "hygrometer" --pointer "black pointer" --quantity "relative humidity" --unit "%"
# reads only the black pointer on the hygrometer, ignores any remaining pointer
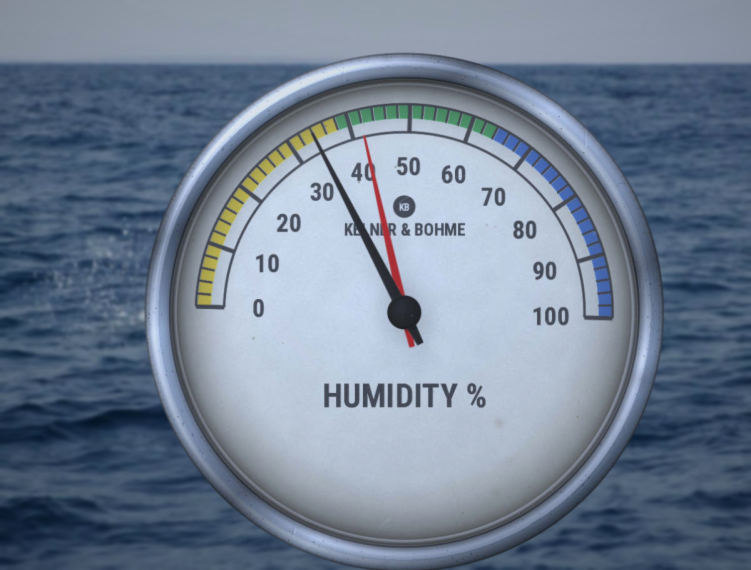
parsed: 34 %
